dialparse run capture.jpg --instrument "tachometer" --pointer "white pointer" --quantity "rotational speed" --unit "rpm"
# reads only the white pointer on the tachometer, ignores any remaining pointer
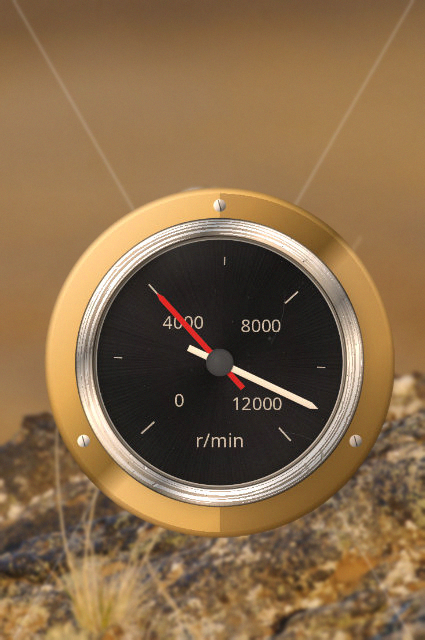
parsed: 11000 rpm
